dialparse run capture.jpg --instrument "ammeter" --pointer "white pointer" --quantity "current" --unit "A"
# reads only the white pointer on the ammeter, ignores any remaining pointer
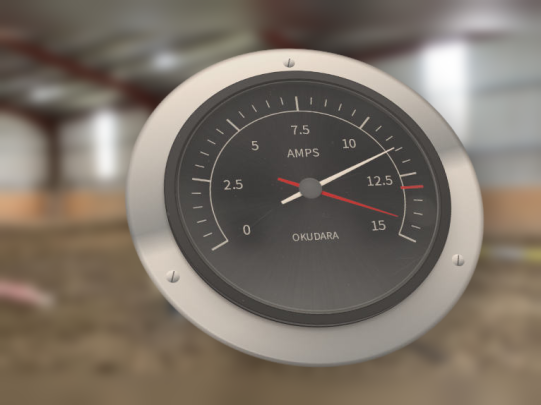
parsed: 11.5 A
